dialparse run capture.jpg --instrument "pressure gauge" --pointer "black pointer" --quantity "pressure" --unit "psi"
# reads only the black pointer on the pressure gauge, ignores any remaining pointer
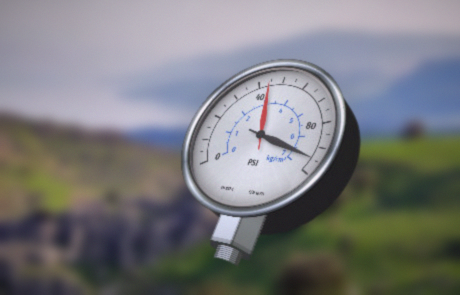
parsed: 95 psi
